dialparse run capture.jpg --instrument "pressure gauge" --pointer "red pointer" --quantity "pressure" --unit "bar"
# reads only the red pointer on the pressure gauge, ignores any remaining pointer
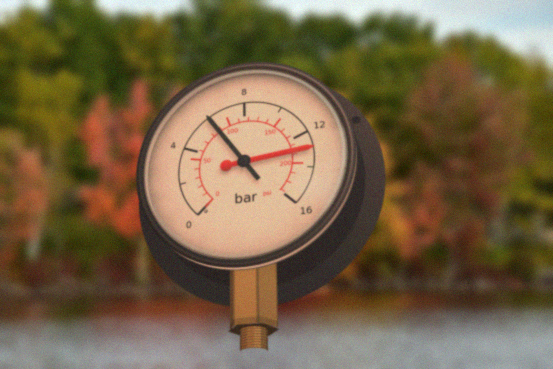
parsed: 13 bar
